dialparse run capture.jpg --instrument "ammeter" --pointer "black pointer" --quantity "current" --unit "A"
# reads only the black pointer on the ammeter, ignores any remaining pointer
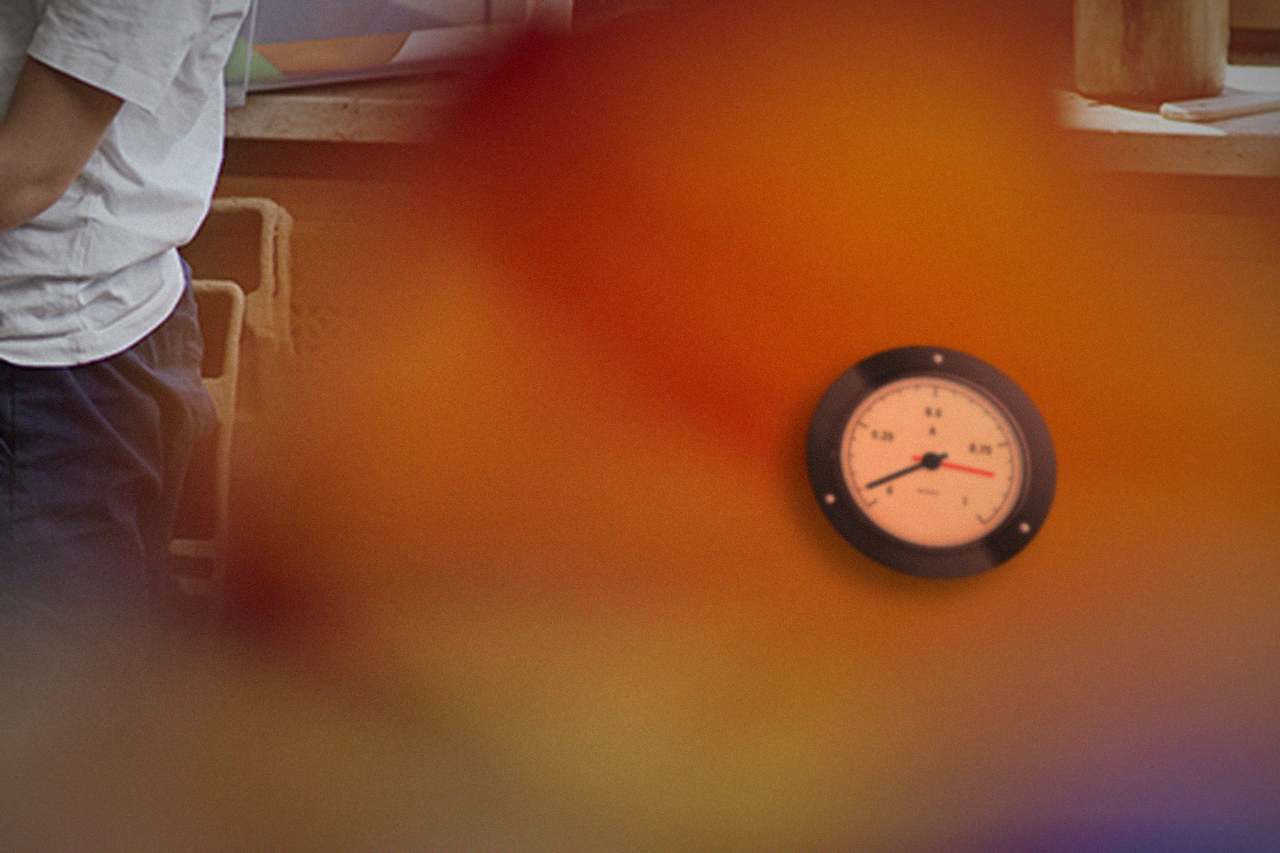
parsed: 0.05 A
